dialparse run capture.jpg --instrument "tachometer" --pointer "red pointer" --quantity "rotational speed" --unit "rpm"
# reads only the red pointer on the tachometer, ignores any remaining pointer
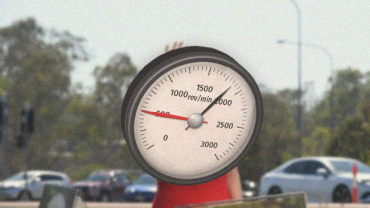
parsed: 500 rpm
